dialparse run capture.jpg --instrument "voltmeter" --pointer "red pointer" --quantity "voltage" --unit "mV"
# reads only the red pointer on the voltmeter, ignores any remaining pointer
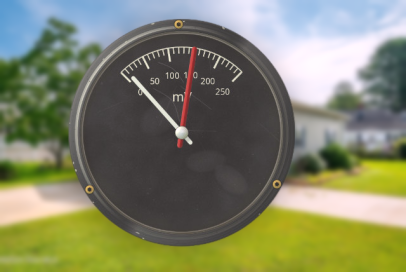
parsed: 150 mV
